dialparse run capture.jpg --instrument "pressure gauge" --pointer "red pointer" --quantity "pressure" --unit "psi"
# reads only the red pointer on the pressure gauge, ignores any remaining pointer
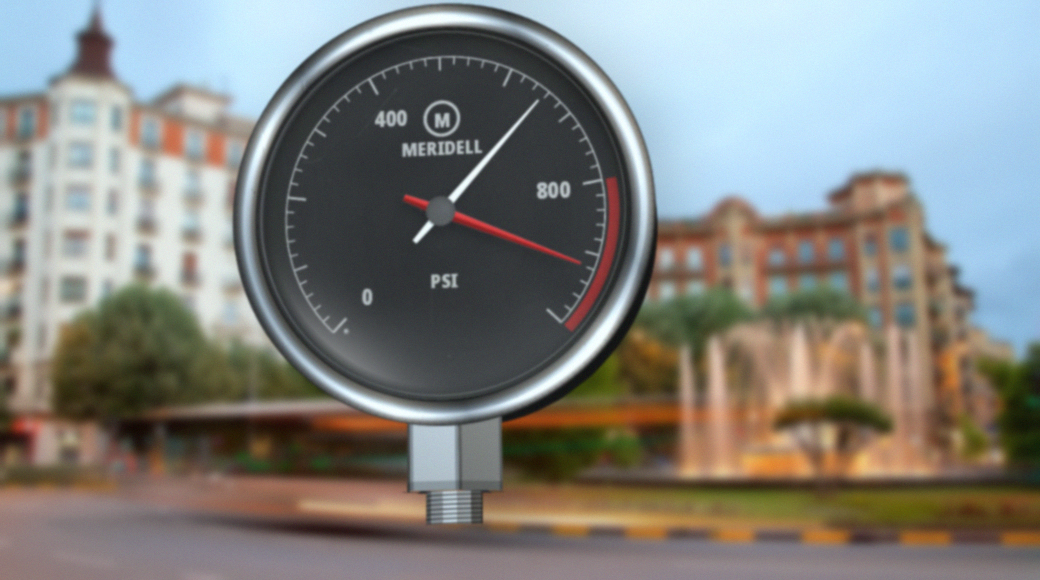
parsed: 920 psi
